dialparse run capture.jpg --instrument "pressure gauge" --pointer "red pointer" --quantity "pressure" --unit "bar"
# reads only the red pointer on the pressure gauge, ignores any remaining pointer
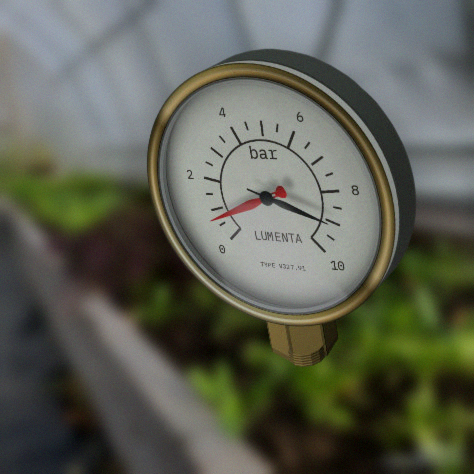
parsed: 0.75 bar
